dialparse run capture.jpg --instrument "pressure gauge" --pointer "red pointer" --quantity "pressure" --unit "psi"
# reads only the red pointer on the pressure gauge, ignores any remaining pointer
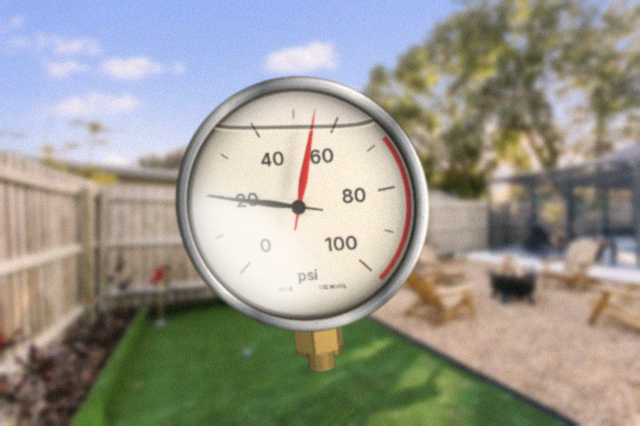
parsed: 55 psi
